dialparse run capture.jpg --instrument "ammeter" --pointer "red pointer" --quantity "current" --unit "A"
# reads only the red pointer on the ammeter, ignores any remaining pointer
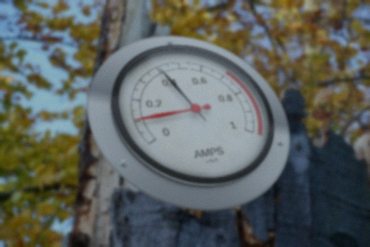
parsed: 0.1 A
